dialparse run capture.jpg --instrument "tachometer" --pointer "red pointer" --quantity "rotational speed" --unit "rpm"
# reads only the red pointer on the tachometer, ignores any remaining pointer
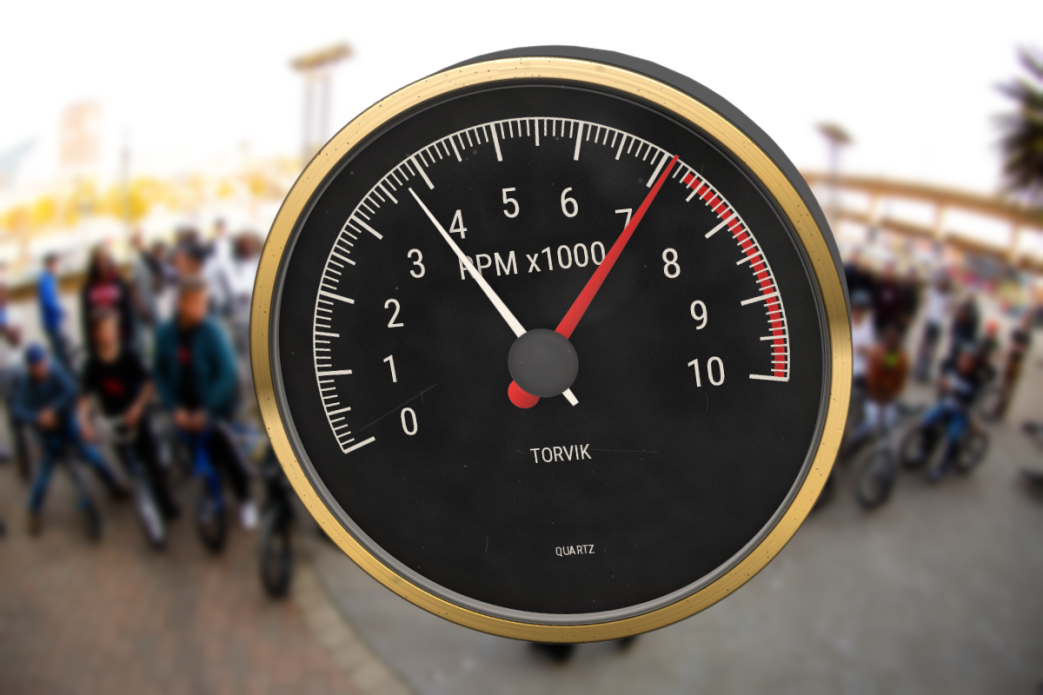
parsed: 7100 rpm
